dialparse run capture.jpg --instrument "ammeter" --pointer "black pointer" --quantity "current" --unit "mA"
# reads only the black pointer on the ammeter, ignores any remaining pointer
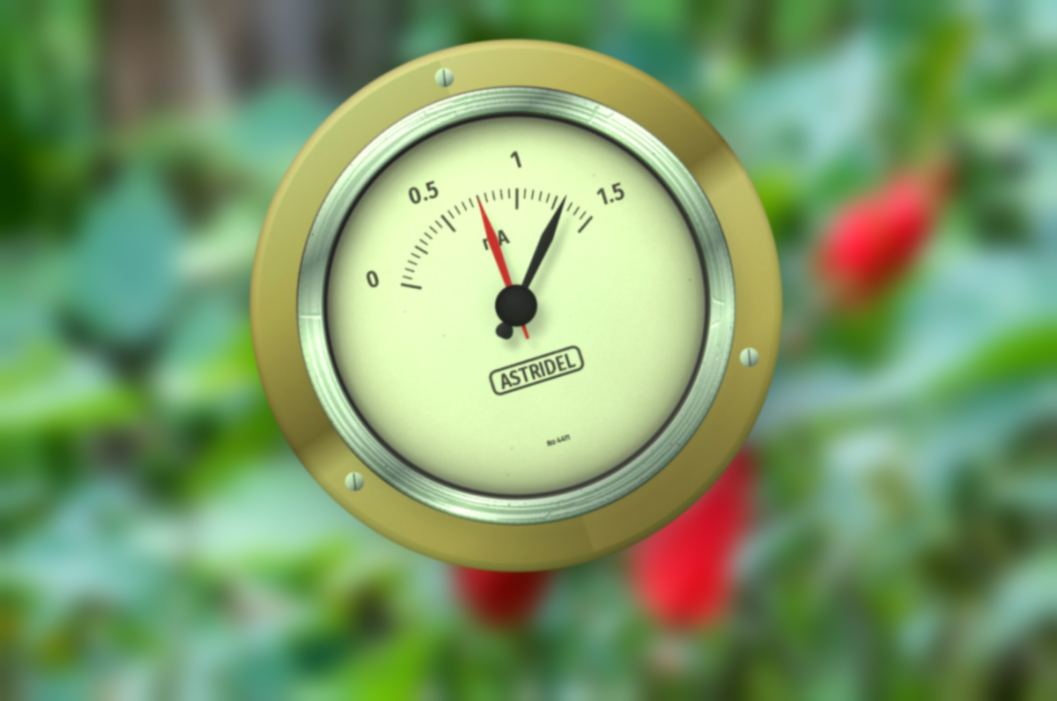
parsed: 1.3 mA
